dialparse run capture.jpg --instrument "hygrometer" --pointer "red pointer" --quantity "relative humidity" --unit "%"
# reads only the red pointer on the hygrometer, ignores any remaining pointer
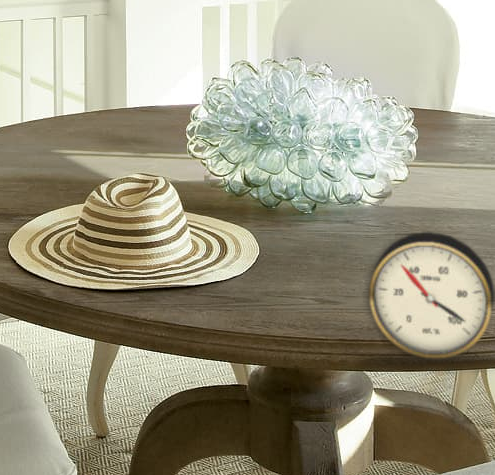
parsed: 36 %
